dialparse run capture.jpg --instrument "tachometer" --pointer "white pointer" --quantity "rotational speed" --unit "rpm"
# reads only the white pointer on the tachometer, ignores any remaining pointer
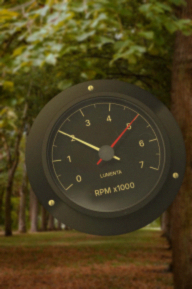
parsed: 2000 rpm
